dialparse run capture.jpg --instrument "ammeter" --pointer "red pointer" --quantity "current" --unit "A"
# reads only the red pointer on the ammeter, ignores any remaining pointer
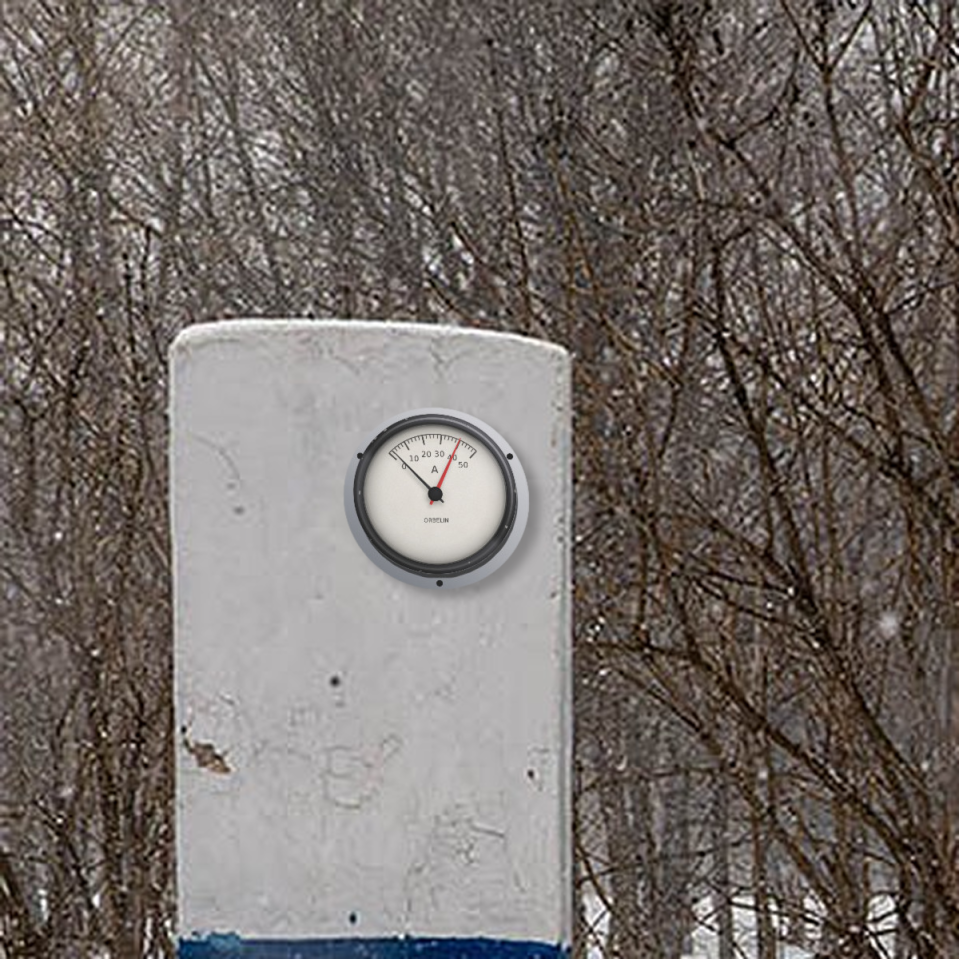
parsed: 40 A
